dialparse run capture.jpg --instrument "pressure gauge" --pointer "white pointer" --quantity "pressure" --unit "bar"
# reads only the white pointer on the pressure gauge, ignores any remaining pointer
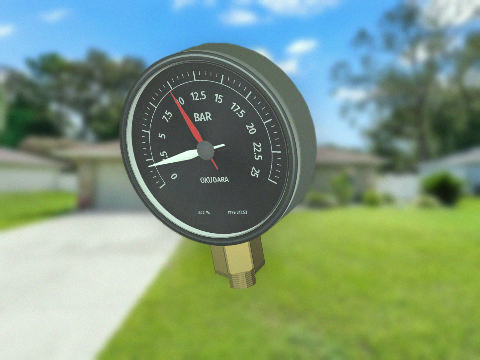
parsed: 2 bar
